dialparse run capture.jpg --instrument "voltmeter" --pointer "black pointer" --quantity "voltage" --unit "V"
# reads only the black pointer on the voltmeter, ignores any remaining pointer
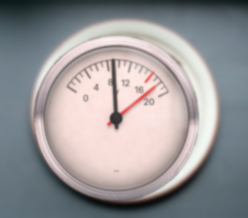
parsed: 9 V
